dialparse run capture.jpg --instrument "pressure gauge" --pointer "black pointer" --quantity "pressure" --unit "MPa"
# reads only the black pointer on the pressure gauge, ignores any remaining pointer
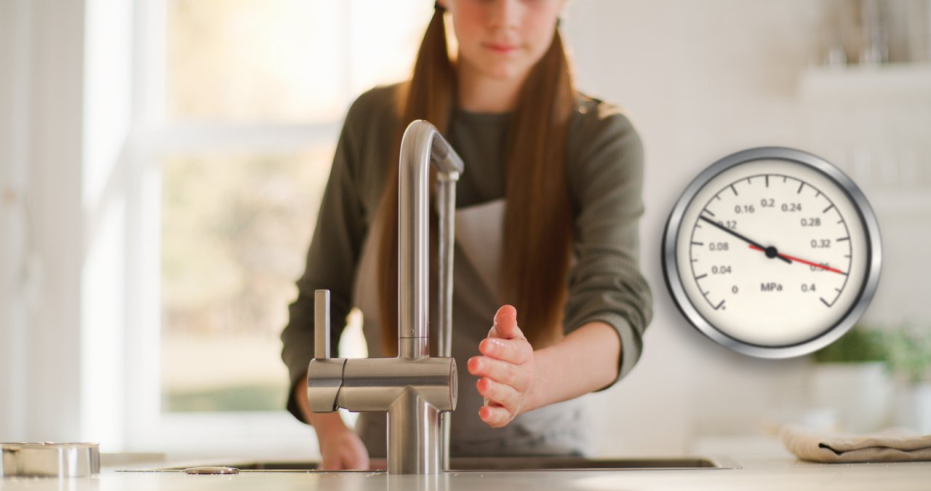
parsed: 0.11 MPa
